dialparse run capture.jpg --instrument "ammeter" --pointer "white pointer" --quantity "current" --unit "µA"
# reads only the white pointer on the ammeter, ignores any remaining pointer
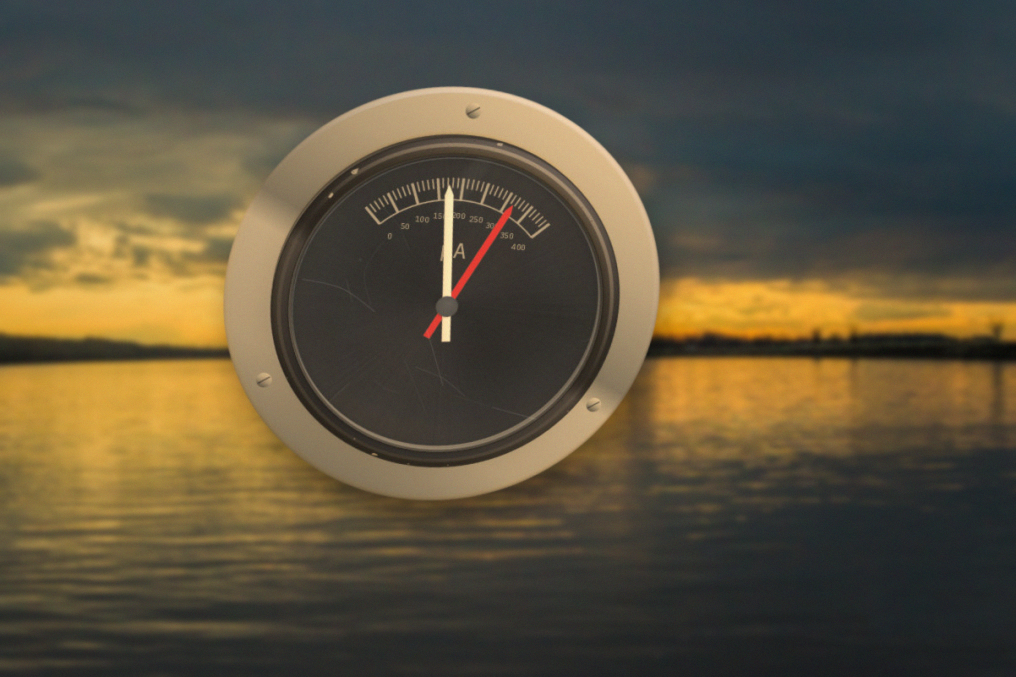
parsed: 170 µA
